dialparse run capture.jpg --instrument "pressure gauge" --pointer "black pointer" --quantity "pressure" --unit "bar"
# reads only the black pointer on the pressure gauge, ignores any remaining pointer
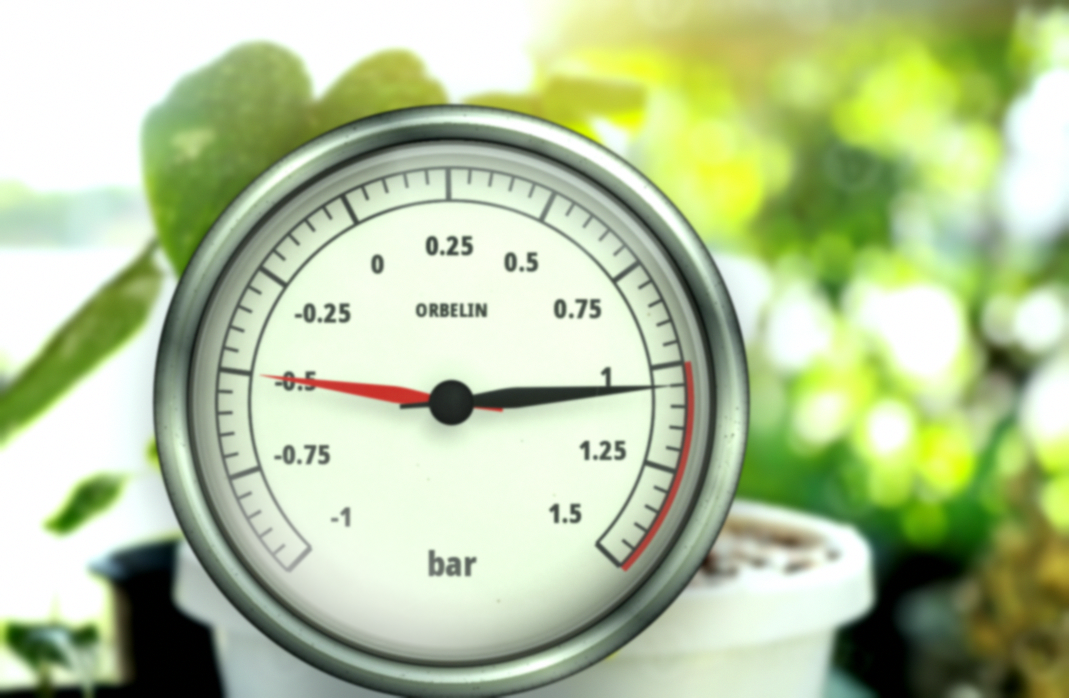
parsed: 1.05 bar
